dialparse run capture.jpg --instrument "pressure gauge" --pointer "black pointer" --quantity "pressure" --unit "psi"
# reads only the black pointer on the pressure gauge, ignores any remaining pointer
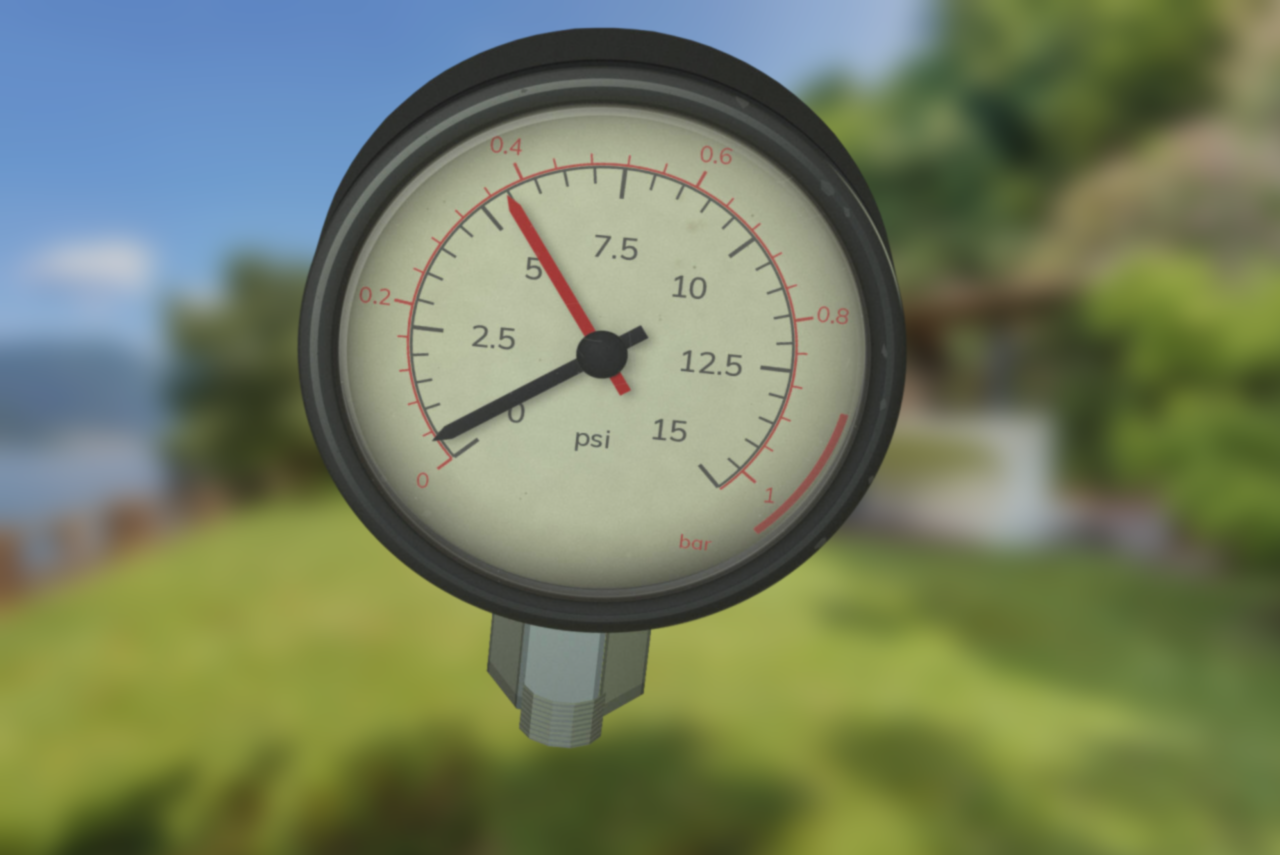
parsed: 0.5 psi
